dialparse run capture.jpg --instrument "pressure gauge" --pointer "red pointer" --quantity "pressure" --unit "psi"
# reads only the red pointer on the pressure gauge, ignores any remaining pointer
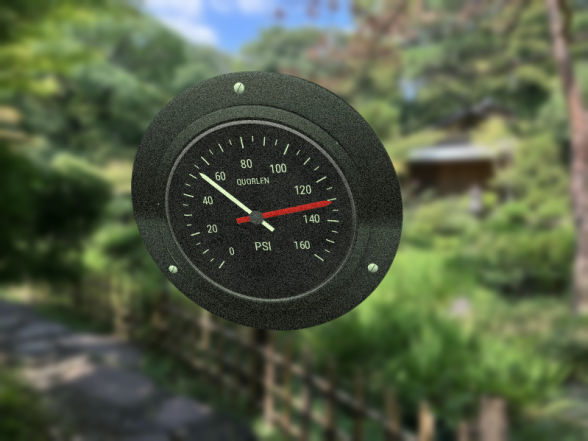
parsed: 130 psi
